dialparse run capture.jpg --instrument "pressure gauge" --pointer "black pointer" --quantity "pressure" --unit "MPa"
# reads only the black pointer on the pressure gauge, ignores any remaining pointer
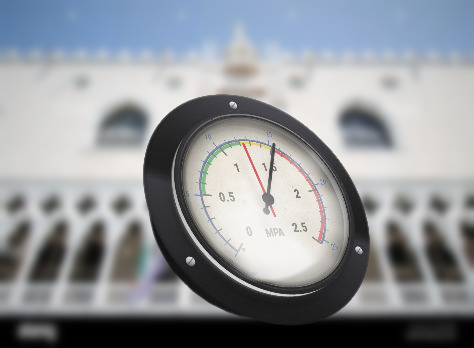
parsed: 1.5 MPa
